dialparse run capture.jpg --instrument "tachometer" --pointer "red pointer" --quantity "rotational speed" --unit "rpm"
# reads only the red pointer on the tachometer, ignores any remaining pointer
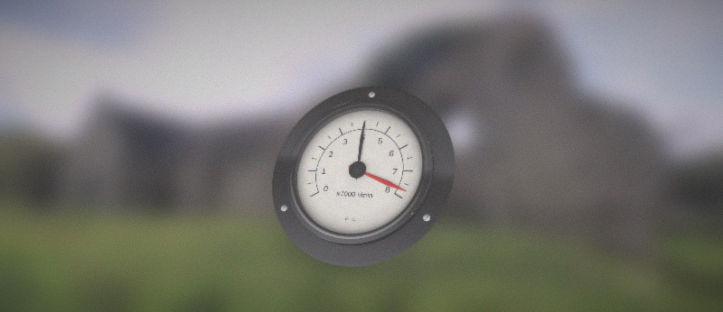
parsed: 7750 rpm
